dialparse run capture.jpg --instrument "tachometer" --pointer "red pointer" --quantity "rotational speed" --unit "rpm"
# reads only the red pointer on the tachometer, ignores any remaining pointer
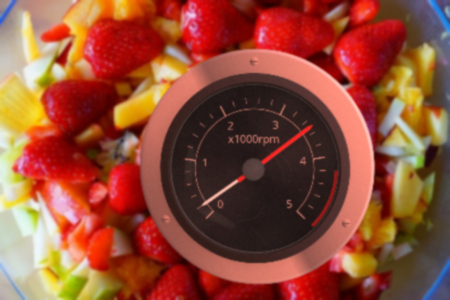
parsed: 3500 rpm
